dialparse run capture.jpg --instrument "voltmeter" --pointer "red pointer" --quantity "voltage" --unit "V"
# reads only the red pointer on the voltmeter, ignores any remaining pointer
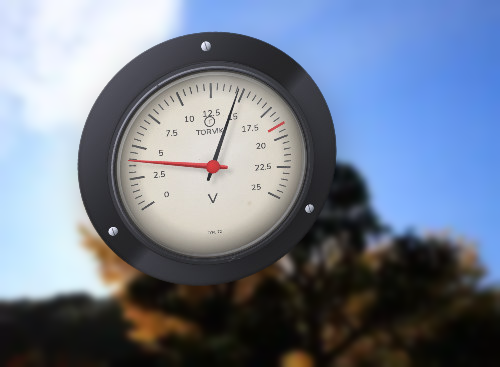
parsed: 4 V
